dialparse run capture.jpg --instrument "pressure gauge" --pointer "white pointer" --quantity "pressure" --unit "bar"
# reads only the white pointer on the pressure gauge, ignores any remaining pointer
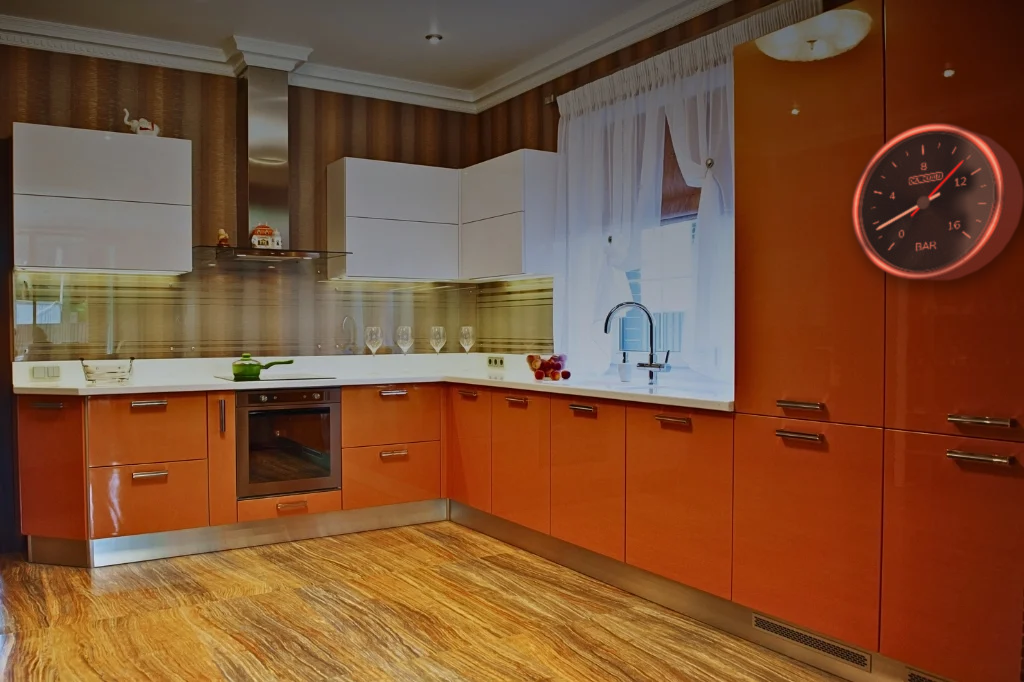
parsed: 1.5 bar
